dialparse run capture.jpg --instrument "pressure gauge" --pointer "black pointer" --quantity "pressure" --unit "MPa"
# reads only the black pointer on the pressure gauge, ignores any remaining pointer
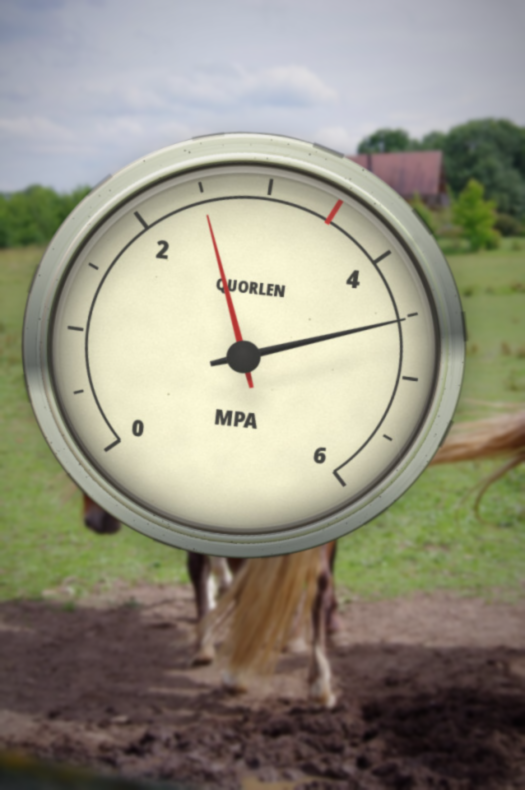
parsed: 4.5 MPa
